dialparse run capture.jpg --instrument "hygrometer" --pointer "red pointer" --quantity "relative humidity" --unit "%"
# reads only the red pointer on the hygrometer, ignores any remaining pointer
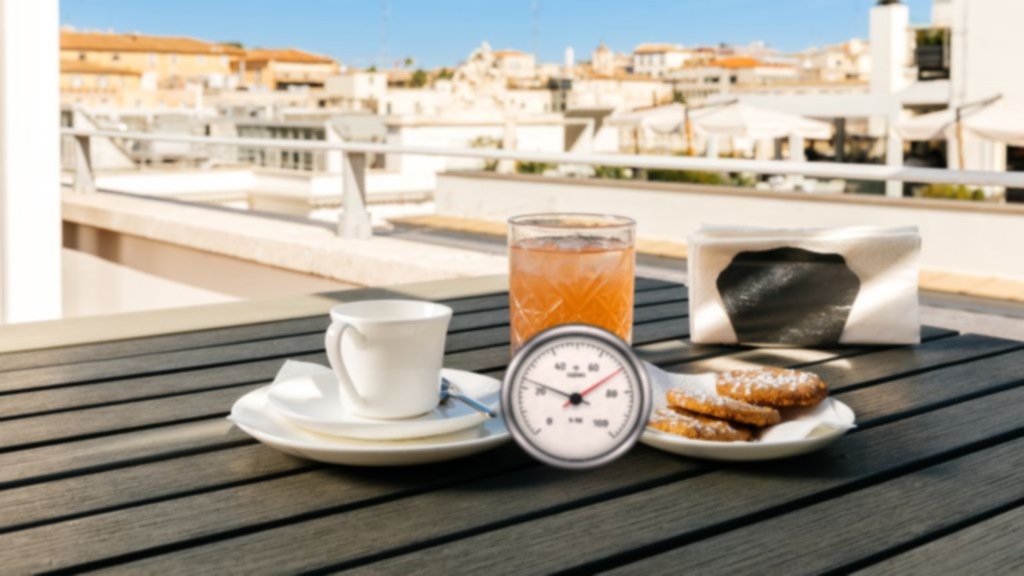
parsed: 70 %
